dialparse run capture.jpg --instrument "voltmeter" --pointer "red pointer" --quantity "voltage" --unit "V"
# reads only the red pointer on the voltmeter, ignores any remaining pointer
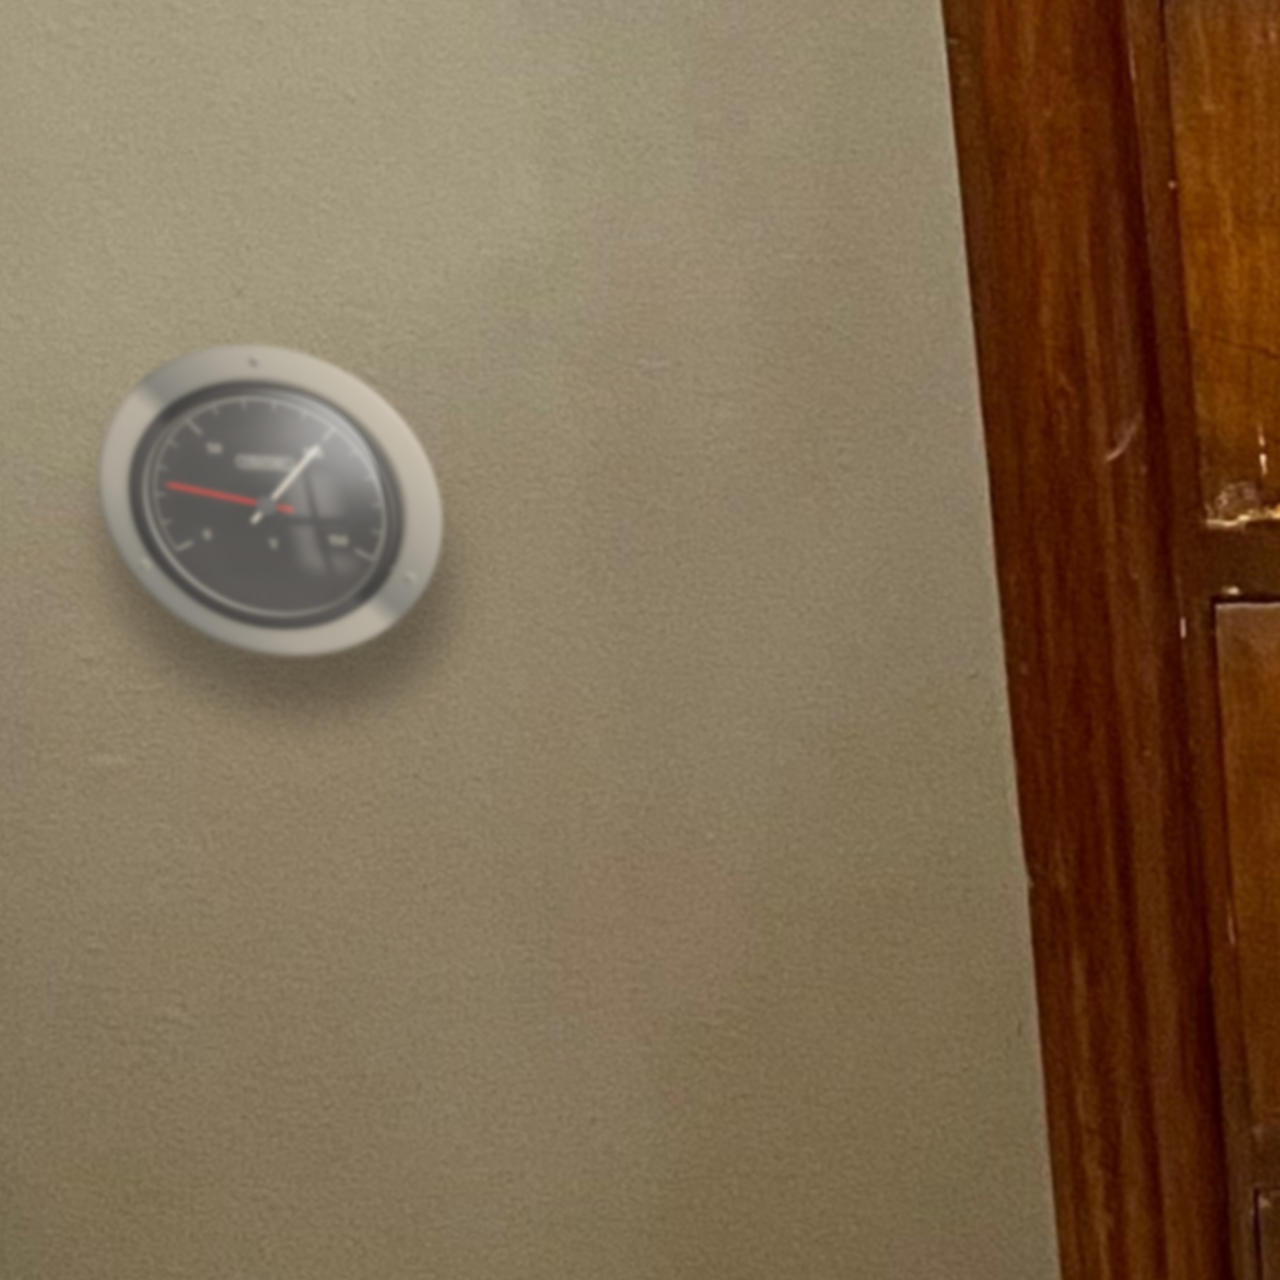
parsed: 25 V
